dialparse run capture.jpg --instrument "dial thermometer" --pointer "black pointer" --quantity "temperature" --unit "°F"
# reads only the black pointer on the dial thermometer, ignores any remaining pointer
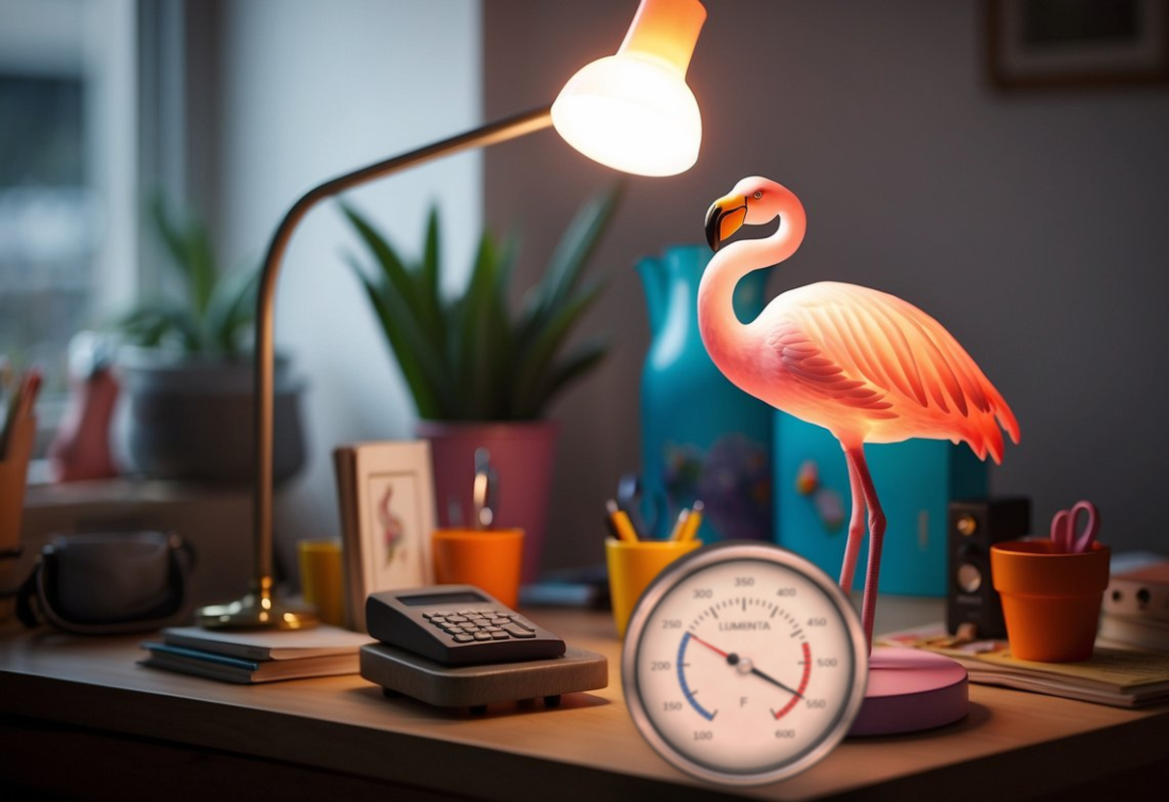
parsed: 550 °F
